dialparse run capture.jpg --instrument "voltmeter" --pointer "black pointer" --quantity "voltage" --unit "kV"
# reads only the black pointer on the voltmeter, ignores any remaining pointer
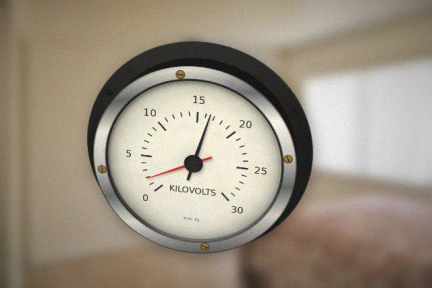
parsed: 16.5 kV
